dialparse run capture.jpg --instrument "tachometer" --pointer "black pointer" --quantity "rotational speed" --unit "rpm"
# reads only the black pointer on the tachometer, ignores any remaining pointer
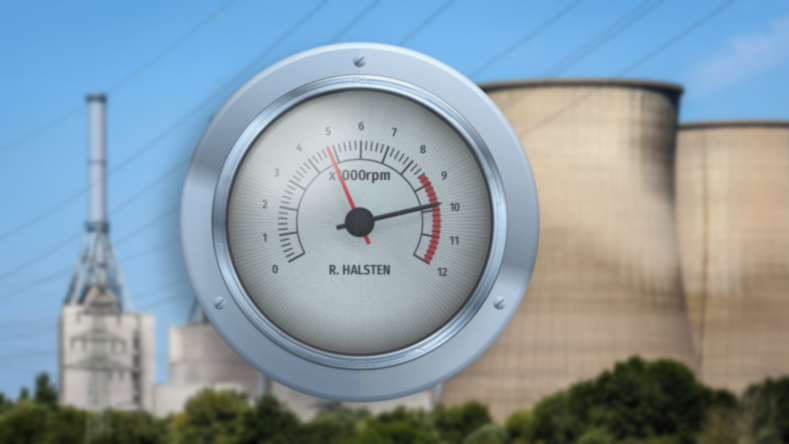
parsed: 9800 rpm
